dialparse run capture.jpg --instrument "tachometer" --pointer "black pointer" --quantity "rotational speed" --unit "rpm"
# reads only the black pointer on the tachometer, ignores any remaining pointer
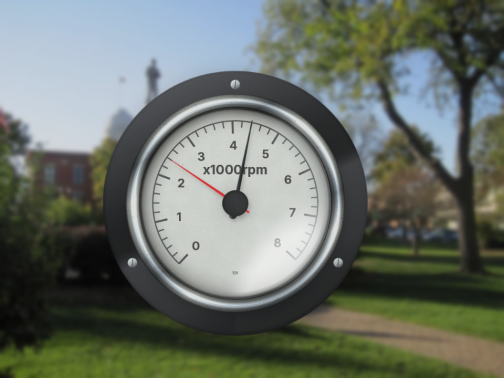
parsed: 4400 rpm
